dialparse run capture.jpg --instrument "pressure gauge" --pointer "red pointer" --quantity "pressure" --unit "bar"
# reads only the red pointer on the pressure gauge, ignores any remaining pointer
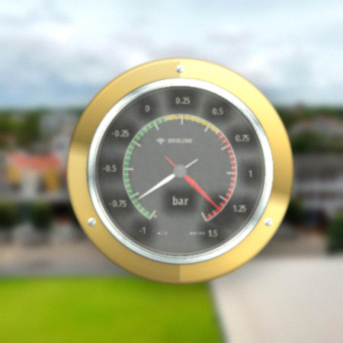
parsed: 1.35 bar
